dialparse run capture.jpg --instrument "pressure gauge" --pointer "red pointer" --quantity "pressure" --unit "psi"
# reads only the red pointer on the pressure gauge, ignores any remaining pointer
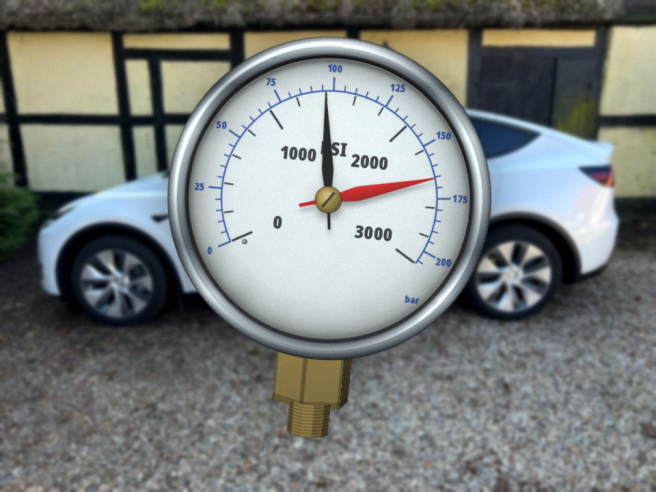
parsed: 2400 psi
